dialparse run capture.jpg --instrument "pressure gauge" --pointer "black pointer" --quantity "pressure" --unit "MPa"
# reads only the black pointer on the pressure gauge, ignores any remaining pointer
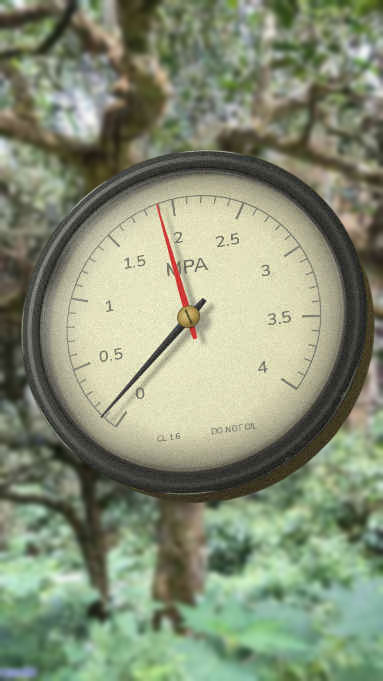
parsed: 0.1 MPa
